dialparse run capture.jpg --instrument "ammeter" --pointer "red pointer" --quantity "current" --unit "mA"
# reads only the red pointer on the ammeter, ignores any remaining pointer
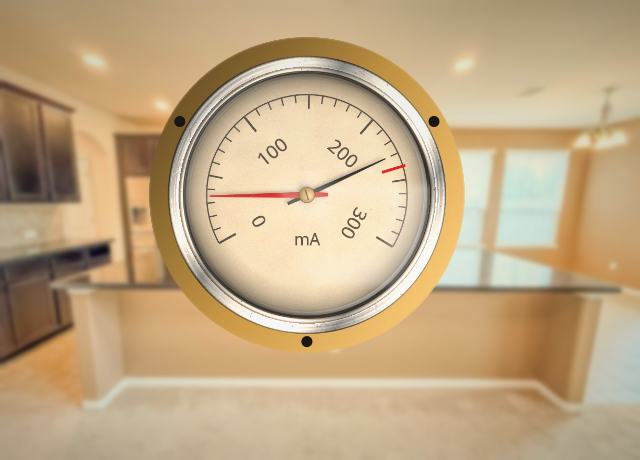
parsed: 35 mA
